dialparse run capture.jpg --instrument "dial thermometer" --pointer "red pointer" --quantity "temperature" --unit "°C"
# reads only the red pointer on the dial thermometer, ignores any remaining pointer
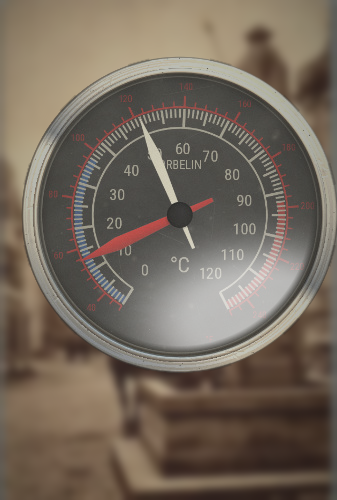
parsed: 13 °C
